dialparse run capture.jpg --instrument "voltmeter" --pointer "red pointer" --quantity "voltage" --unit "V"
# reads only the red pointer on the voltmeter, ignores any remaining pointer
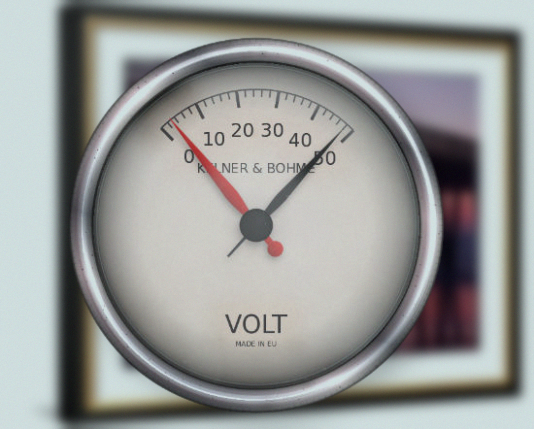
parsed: 3 V
